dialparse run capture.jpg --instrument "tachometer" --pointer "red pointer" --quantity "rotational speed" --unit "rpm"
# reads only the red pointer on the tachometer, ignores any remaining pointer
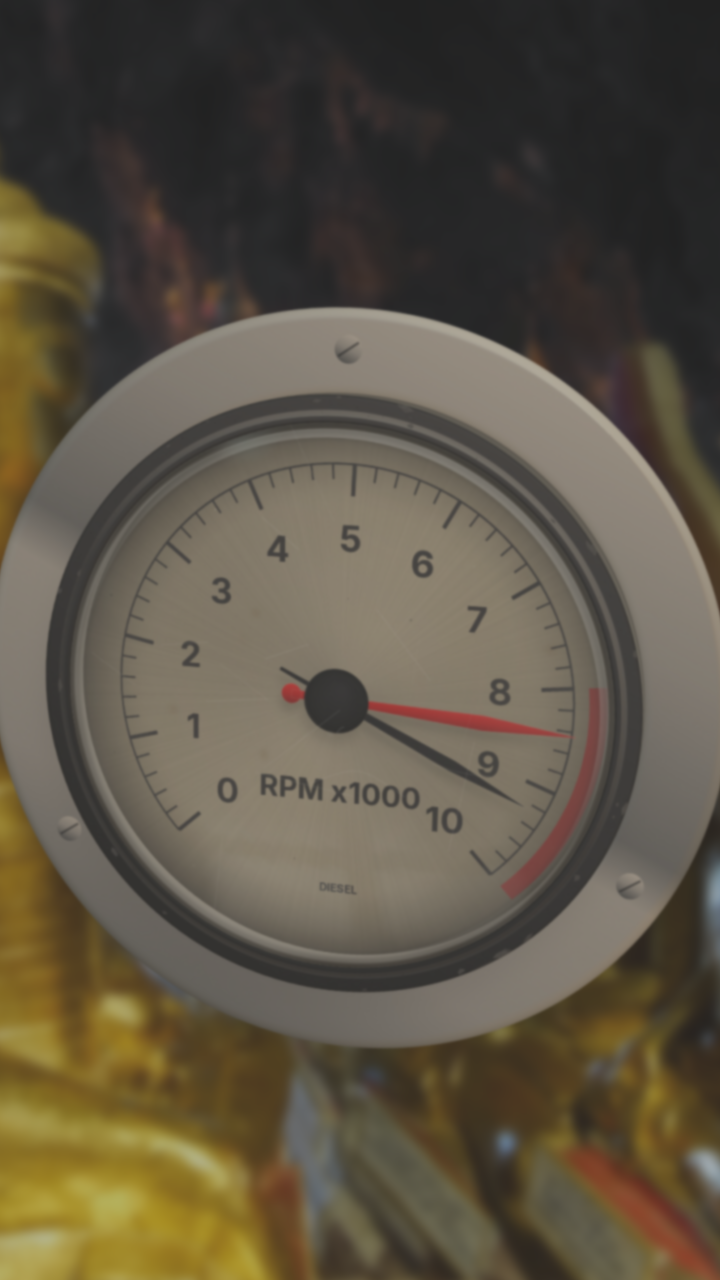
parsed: 8400 rpm
